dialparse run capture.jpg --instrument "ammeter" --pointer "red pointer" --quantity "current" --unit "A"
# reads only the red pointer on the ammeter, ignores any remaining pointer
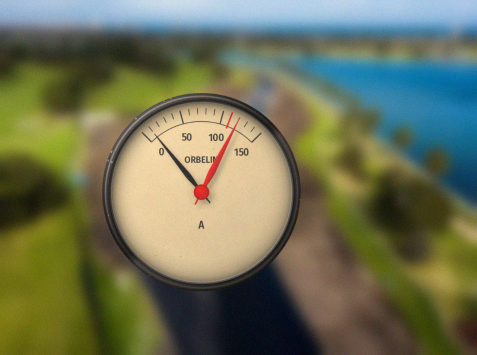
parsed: 120 A
